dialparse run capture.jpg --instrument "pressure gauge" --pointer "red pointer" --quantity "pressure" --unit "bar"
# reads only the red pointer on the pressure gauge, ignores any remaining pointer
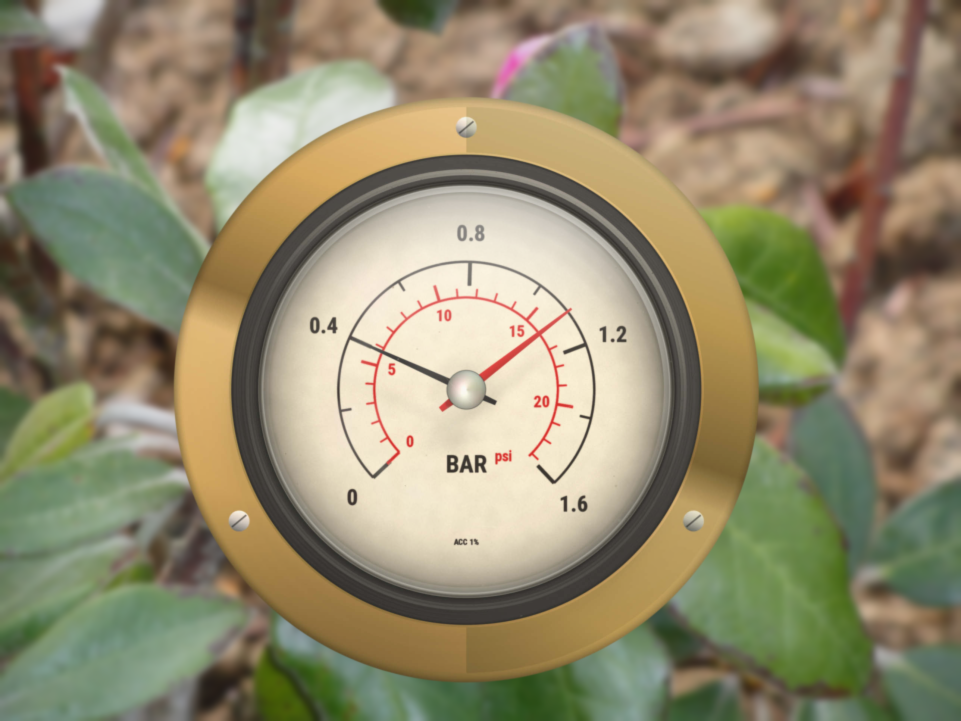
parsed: 1.1 bar
